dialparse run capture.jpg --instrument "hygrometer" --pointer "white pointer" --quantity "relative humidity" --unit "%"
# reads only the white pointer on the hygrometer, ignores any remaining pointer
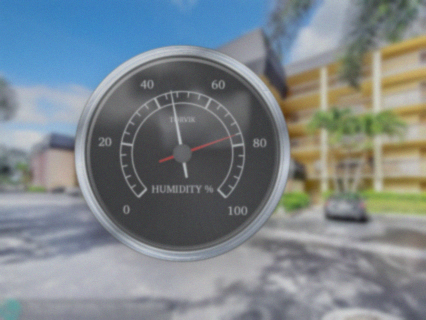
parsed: 46 %
